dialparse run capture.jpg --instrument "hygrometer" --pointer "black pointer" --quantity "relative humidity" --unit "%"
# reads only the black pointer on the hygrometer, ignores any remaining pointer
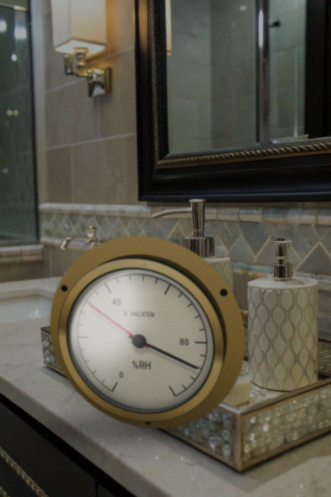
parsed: 88 %
